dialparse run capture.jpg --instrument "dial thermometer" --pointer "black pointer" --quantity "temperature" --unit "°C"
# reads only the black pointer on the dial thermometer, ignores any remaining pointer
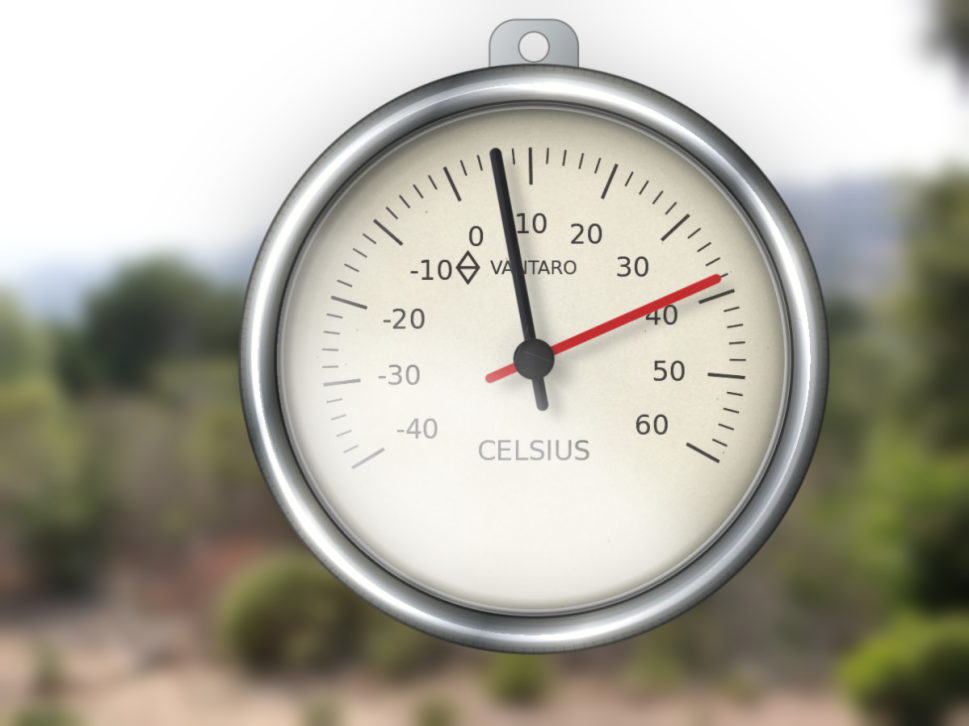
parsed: 6 °C
